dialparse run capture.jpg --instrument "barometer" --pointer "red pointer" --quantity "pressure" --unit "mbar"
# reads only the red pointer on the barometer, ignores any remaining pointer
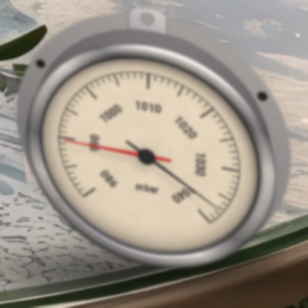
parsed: 990 mbar
